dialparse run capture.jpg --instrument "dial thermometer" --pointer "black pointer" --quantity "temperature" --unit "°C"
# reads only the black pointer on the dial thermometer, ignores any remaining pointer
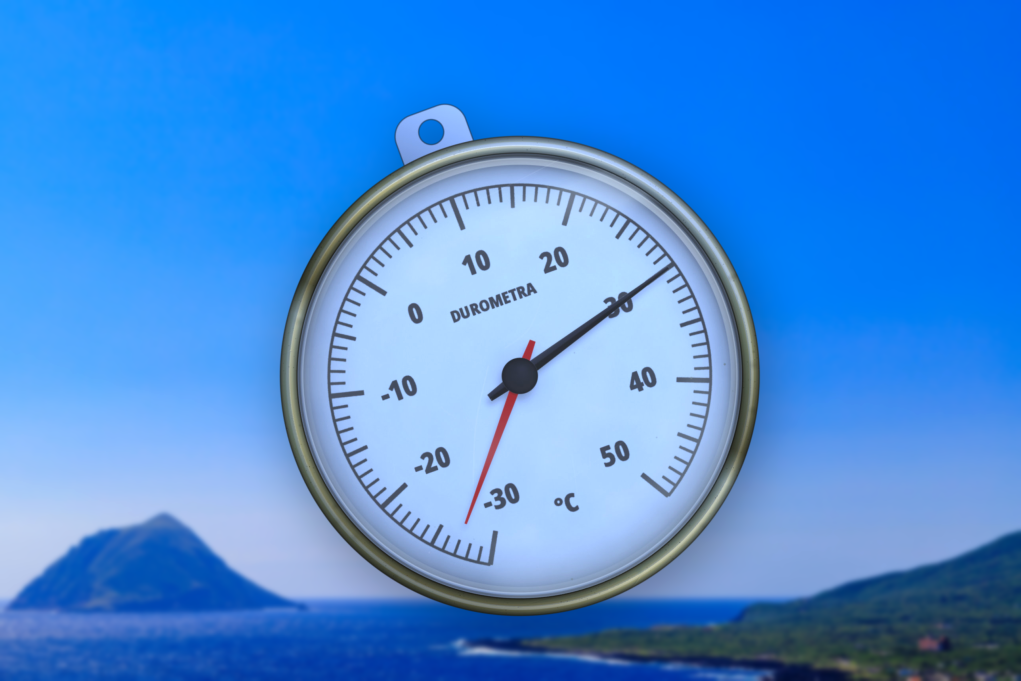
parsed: 30 °C
